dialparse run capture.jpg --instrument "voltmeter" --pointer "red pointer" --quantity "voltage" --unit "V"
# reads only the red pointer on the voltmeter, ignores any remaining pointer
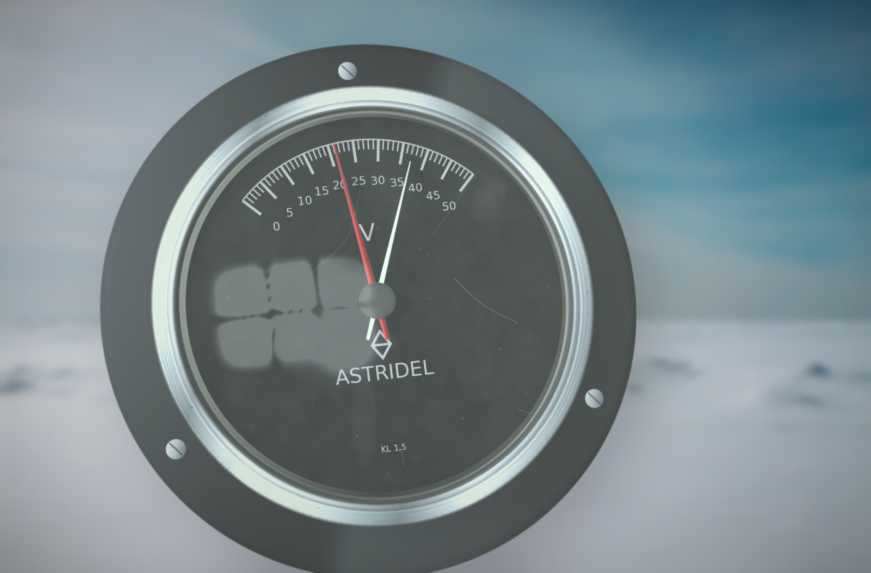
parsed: 21 V
